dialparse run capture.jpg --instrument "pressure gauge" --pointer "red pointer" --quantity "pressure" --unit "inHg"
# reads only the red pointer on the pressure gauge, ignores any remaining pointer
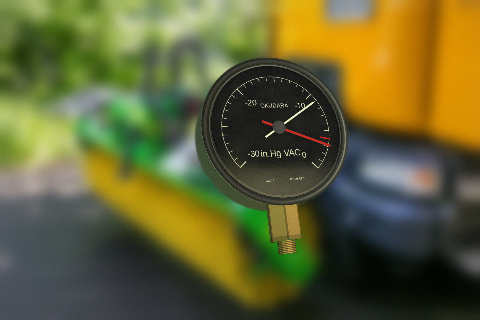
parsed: -3 inHg
